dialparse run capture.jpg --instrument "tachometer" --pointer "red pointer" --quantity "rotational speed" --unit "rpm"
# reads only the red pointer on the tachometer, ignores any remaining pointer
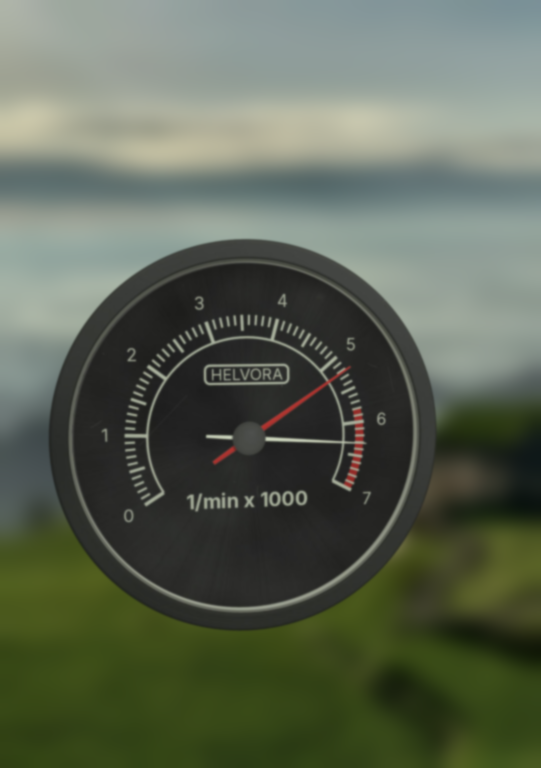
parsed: 5200 rpm
